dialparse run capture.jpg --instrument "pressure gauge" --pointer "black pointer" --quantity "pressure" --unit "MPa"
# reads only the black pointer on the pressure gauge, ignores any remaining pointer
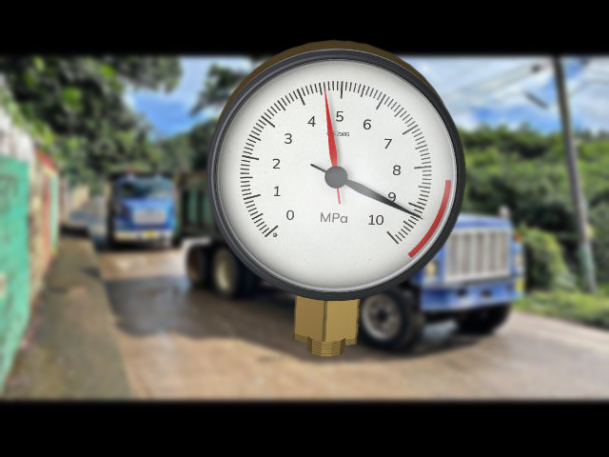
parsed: 9.2 MPa
